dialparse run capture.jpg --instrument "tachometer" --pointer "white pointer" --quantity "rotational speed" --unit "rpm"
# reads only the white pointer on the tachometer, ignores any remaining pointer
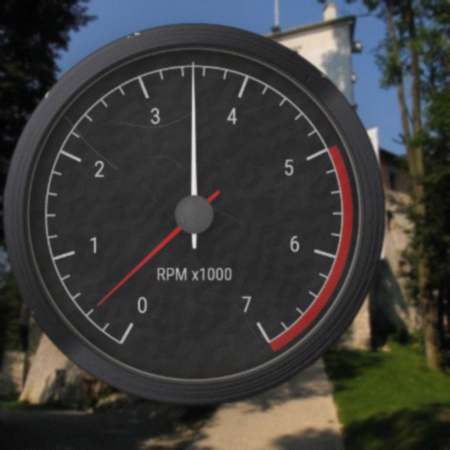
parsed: 3500 rpm
